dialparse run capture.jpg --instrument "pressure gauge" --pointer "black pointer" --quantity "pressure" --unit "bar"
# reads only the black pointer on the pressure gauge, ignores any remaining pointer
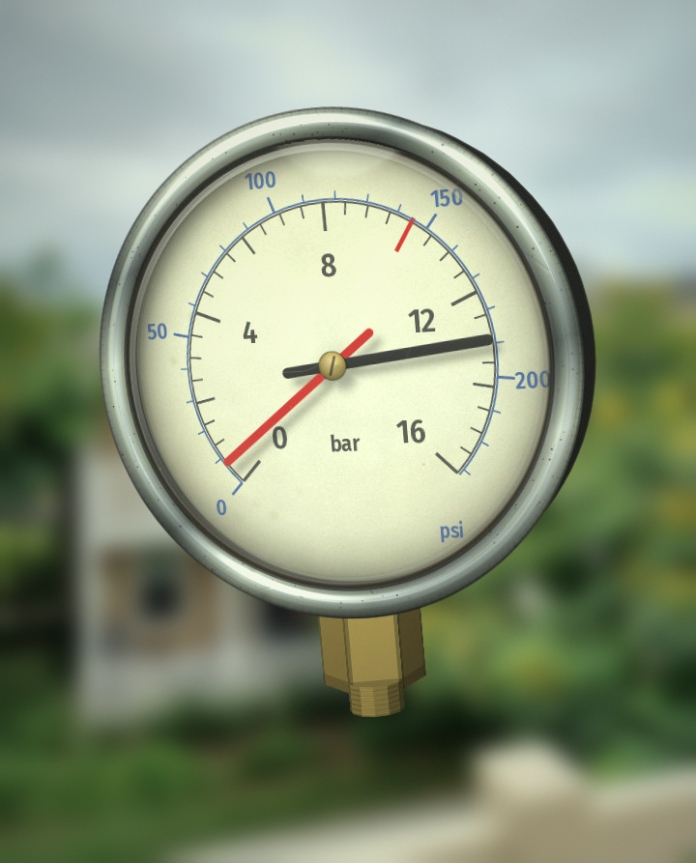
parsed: 13 bar
